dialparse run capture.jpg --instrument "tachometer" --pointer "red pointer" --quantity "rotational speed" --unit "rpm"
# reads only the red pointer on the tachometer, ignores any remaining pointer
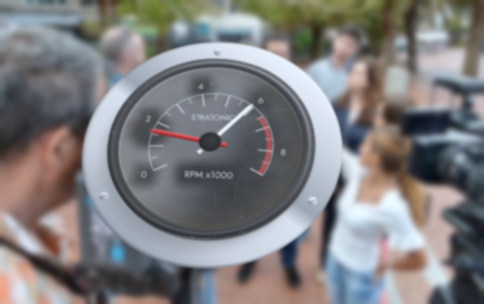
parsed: 1500 rpm
